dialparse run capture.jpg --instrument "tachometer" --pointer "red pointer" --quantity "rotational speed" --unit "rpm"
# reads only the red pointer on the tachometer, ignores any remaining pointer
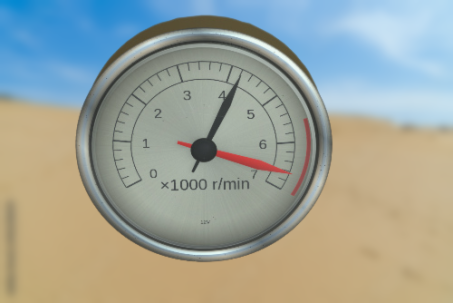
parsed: 6600 rpm
